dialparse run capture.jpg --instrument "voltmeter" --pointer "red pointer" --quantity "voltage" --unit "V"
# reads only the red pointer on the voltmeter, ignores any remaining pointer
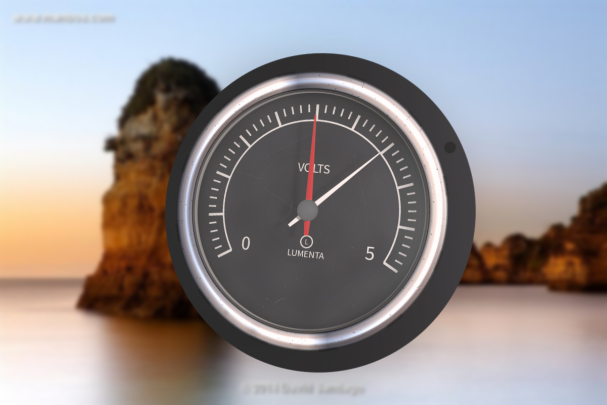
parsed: 2.5 V
